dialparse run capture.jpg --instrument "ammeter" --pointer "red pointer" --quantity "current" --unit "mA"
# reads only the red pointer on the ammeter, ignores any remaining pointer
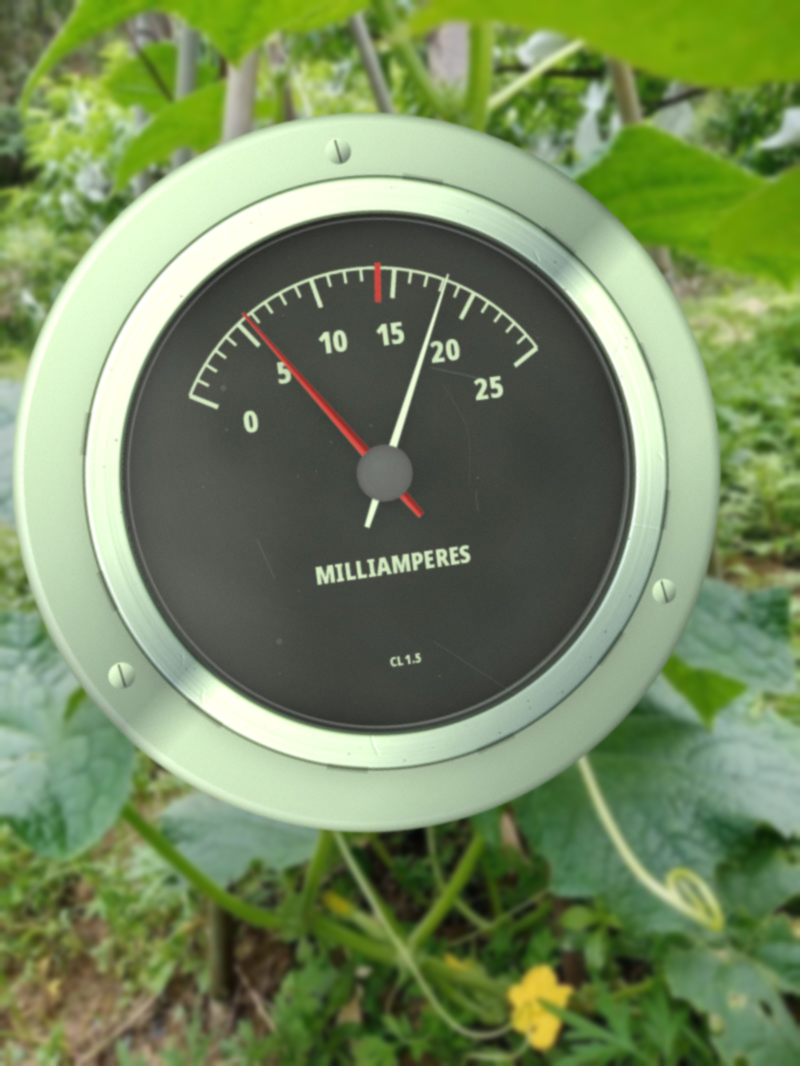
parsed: 5.5 mA
